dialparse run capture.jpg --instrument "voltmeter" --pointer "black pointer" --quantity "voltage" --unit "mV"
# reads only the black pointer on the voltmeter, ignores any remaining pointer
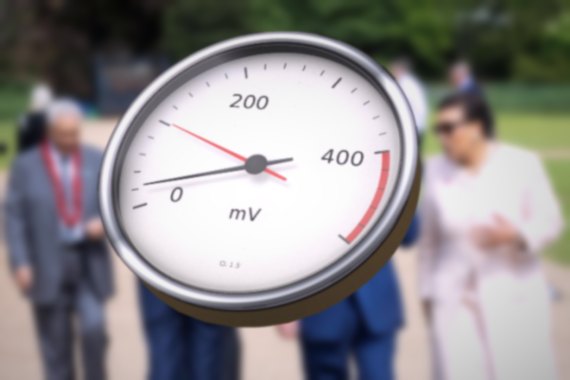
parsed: 20 mV
